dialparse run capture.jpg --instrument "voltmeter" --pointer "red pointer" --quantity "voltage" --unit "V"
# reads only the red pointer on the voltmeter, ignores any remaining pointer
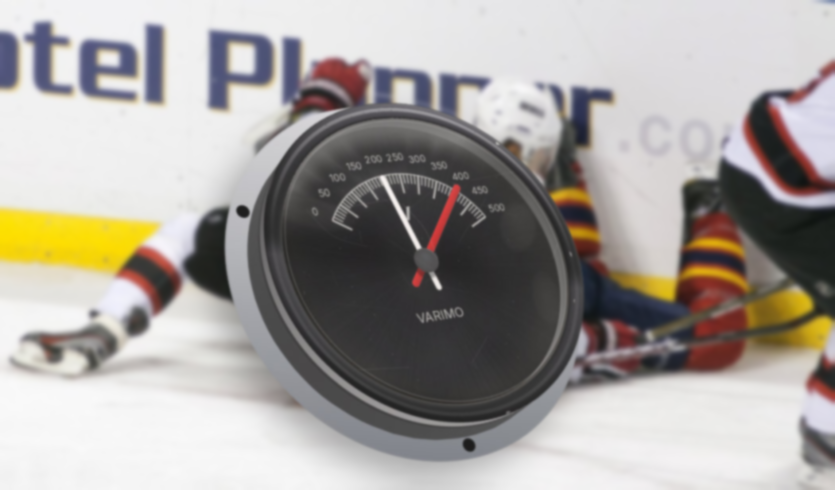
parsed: 400 V
